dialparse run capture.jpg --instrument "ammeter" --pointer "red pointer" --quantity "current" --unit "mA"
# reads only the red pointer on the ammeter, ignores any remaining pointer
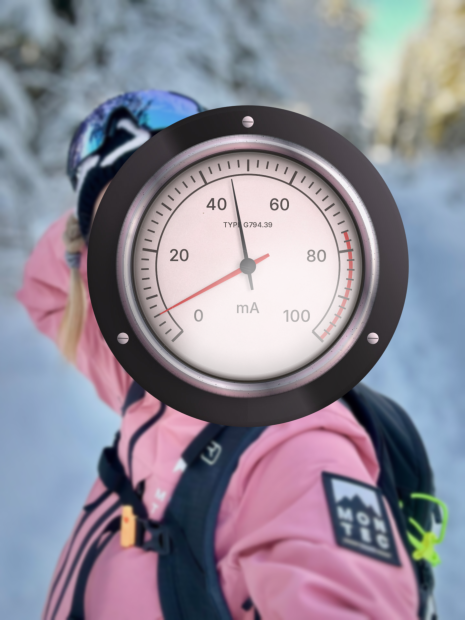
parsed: 6 mA
